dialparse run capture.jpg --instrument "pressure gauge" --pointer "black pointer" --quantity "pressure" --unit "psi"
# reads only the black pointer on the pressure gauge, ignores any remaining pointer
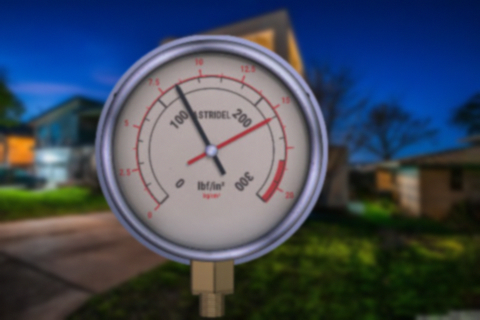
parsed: 120 psi
